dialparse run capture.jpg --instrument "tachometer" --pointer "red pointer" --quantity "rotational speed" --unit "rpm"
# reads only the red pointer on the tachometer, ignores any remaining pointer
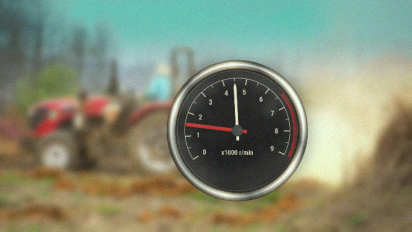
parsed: 1500 rpm
